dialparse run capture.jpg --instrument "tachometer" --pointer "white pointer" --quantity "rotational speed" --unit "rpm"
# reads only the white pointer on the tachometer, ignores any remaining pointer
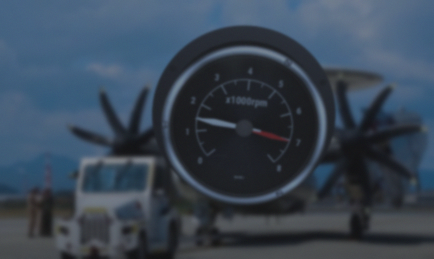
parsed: 1500 rpm
